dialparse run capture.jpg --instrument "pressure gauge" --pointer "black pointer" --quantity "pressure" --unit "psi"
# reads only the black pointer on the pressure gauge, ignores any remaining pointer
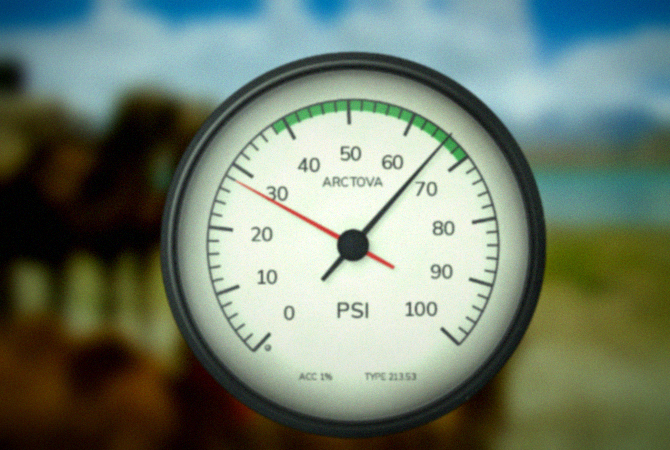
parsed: 66 psi
